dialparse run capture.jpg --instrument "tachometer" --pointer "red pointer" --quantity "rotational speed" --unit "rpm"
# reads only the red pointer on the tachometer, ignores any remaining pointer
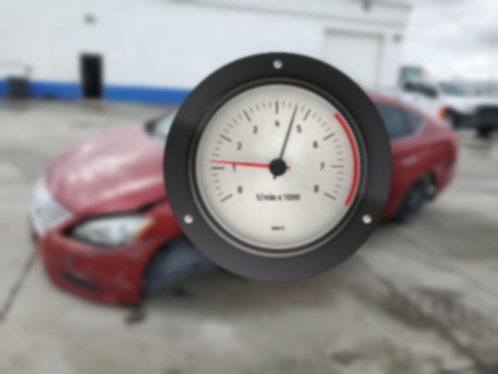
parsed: 1200 rpm
